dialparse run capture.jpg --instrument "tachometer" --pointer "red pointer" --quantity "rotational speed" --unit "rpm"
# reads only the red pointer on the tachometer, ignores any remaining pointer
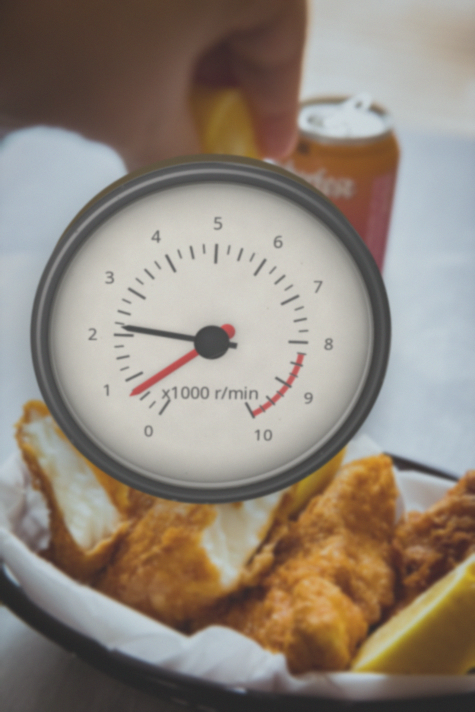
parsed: 750 rpm
